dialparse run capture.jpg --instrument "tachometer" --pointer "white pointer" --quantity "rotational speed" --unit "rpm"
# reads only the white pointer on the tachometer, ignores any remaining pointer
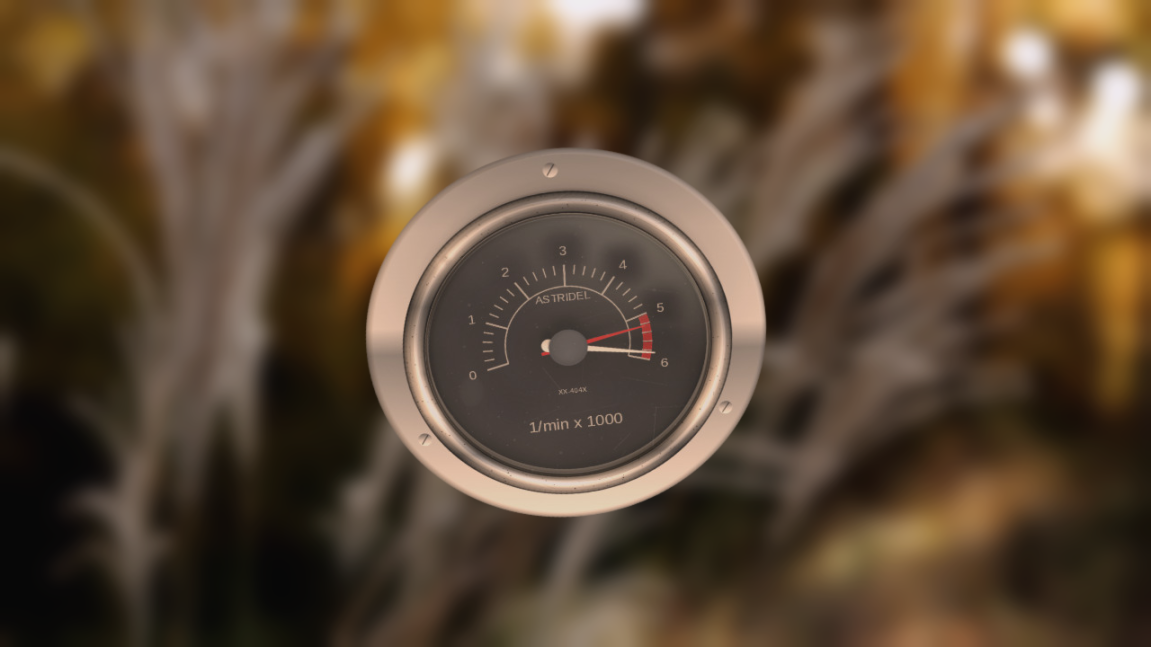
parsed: 5800 rpm
